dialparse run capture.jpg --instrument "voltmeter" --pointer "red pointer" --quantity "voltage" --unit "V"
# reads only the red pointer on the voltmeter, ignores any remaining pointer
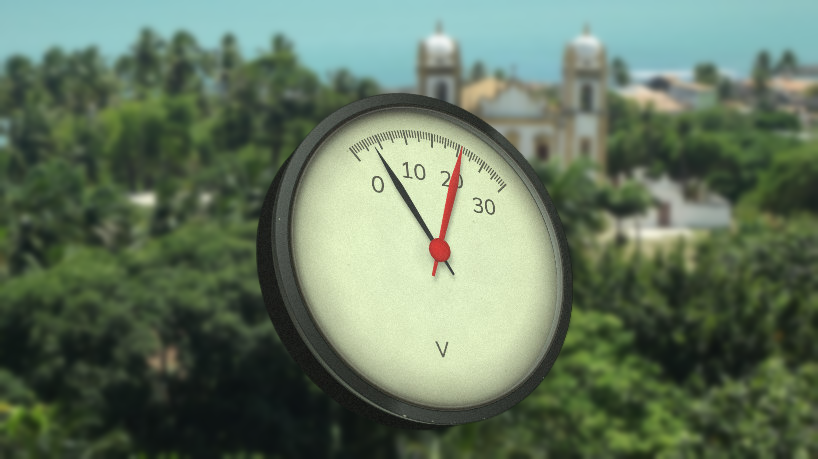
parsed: 20 V
